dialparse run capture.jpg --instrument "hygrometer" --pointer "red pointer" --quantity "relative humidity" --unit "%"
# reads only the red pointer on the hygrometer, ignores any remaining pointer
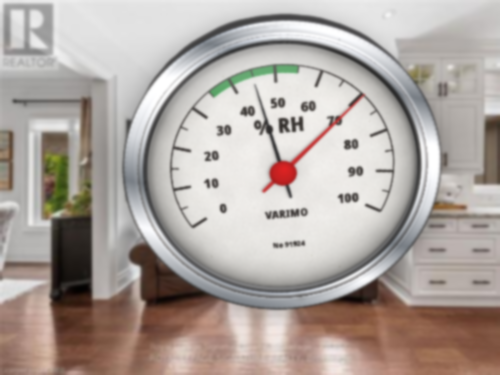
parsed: 70 %
